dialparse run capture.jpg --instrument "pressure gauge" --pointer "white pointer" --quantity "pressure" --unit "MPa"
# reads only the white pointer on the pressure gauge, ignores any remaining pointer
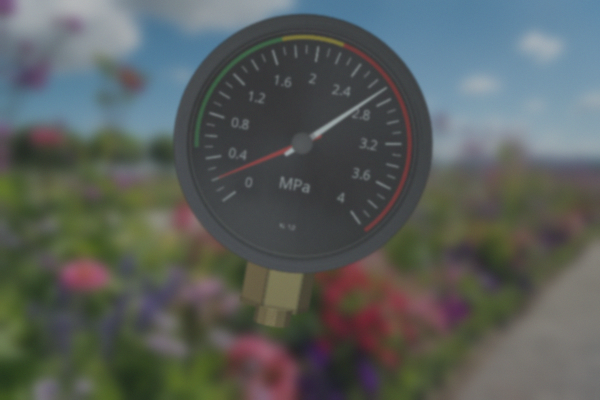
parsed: 2.7 MPa
